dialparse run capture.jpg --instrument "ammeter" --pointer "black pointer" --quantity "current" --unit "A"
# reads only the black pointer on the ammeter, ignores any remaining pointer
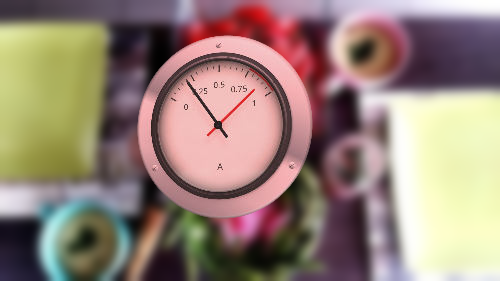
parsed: 0.2 A
